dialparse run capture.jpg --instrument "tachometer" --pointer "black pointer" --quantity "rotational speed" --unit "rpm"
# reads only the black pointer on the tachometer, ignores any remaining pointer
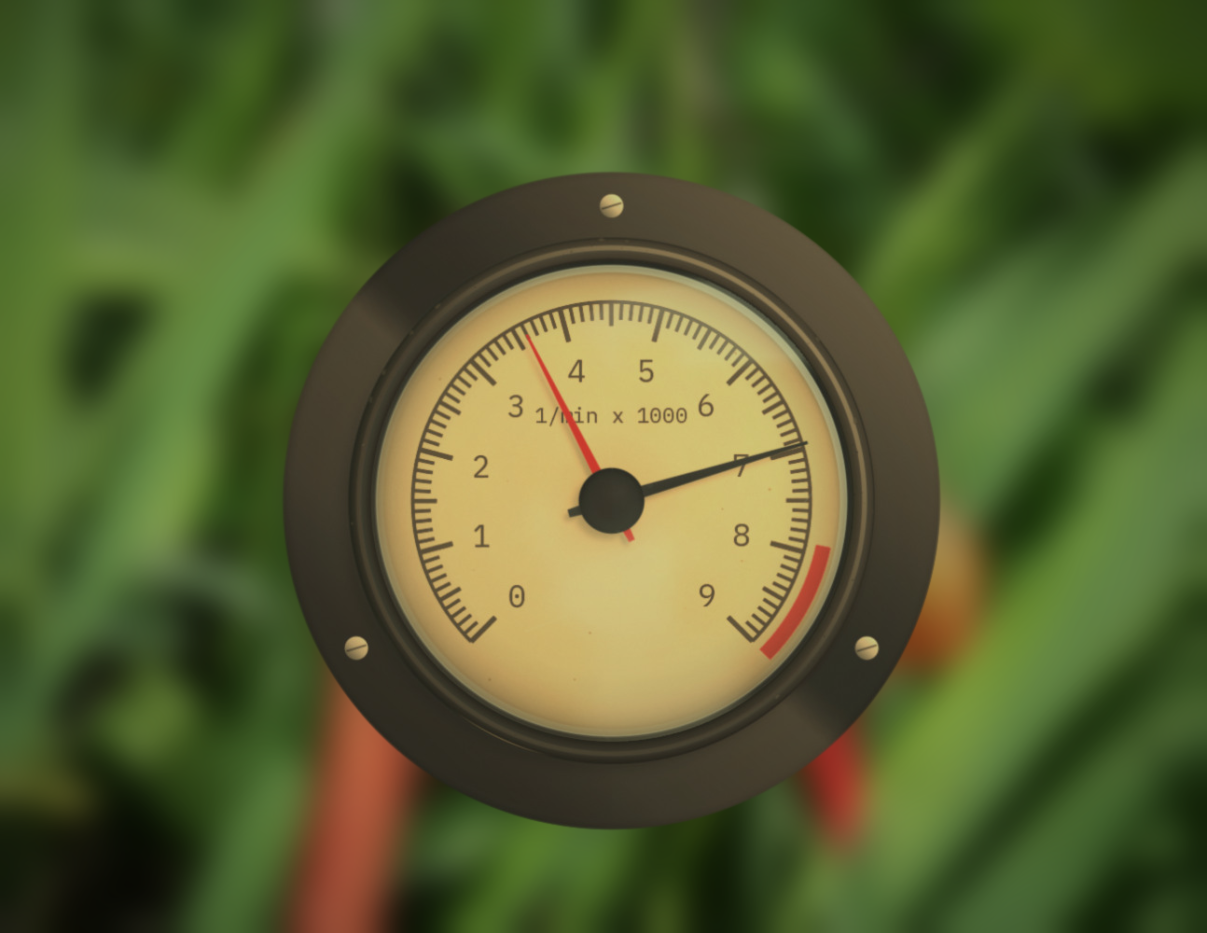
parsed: 6950 rpm
